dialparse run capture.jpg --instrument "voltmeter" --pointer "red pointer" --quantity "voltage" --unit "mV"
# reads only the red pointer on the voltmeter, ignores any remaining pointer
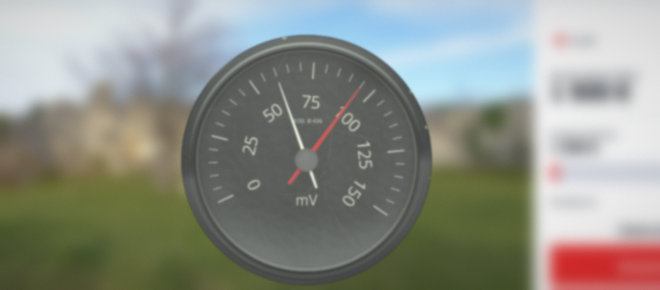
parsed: 95 mV
